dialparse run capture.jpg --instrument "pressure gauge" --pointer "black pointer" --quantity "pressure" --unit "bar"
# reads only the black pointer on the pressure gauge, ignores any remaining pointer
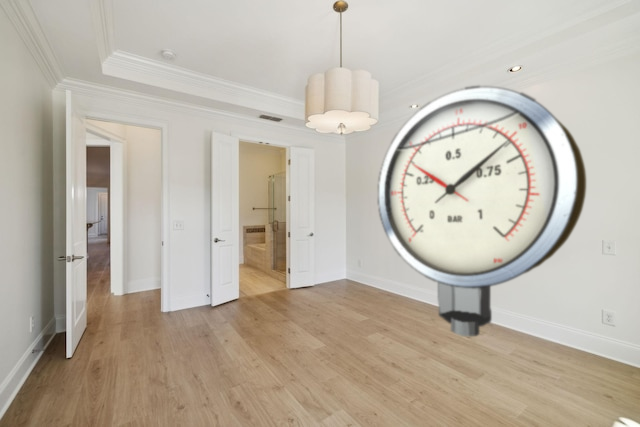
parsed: 0.7 bar
